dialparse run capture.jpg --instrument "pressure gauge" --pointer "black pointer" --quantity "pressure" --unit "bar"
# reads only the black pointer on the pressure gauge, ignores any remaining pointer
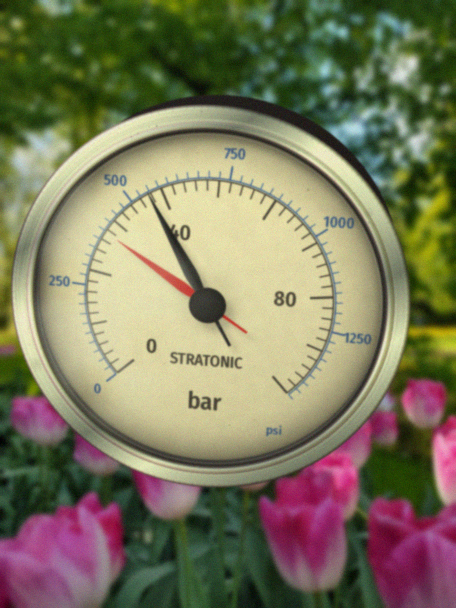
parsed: 38 bar
